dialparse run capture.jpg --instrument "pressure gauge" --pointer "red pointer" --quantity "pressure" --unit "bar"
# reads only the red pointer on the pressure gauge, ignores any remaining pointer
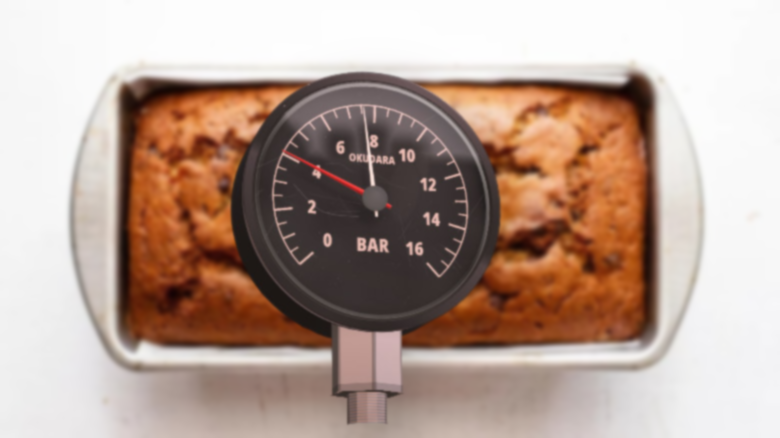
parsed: 4 bar
